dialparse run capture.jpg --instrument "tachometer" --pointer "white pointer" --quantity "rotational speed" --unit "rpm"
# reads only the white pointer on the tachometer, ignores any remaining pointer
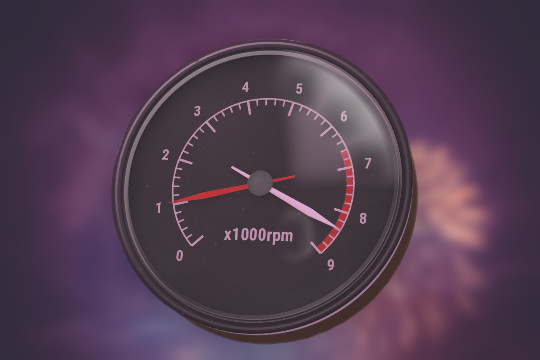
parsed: 8400 rpm
